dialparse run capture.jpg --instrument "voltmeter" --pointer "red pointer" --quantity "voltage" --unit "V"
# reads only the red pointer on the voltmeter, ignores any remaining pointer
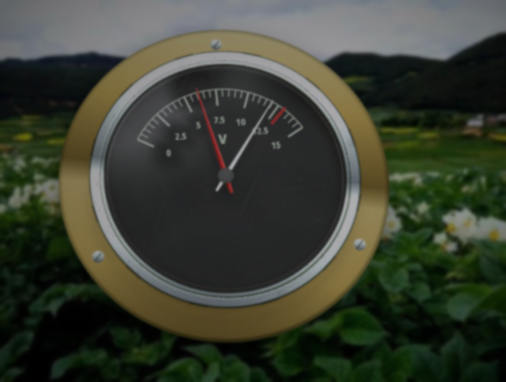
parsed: 6 V
